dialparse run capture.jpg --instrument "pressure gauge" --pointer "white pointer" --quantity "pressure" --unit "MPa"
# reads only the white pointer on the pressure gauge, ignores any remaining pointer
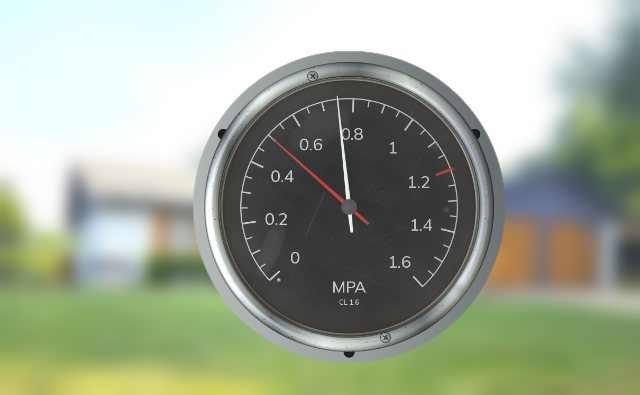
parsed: 0.75 MPa
